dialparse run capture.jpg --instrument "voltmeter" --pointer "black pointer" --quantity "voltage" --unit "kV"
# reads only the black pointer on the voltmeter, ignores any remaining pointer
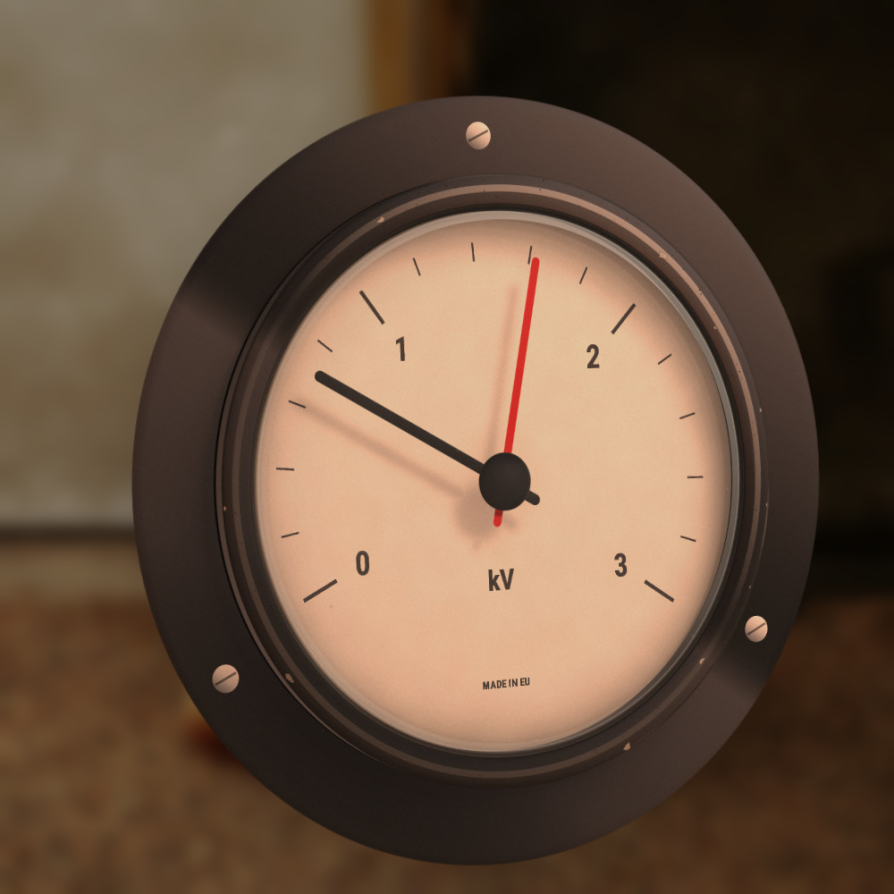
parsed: 0.7 kV
